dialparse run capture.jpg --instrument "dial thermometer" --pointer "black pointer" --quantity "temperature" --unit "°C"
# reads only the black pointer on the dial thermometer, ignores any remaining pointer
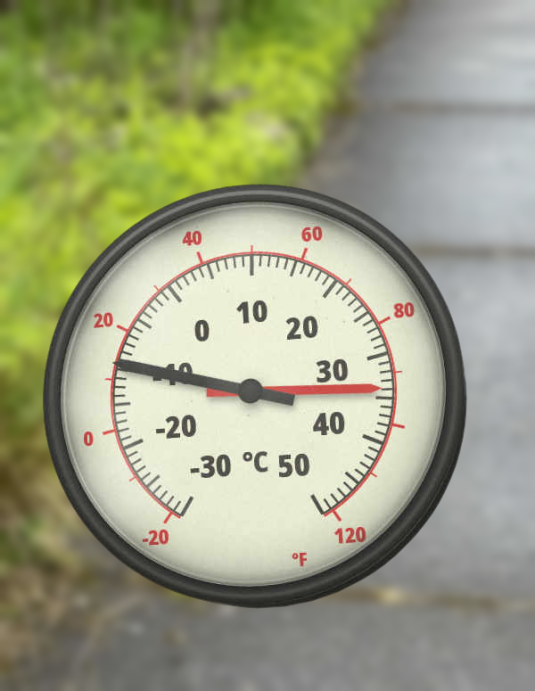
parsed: -10.5 °C
